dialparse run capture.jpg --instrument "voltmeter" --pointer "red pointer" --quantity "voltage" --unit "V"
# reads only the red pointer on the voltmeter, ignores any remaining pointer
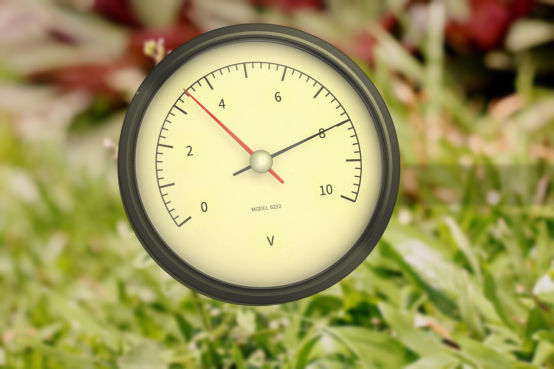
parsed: 3.4 V
